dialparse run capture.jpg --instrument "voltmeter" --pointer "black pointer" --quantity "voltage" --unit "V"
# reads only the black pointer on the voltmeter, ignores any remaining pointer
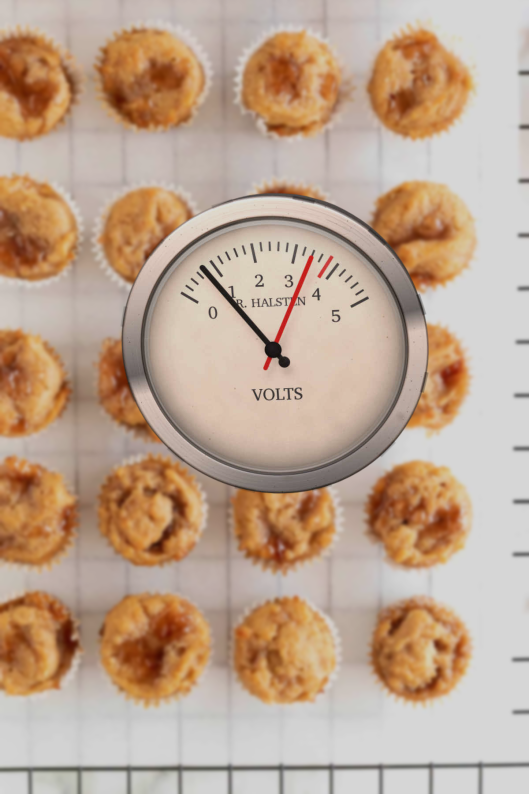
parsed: 0.8 V
